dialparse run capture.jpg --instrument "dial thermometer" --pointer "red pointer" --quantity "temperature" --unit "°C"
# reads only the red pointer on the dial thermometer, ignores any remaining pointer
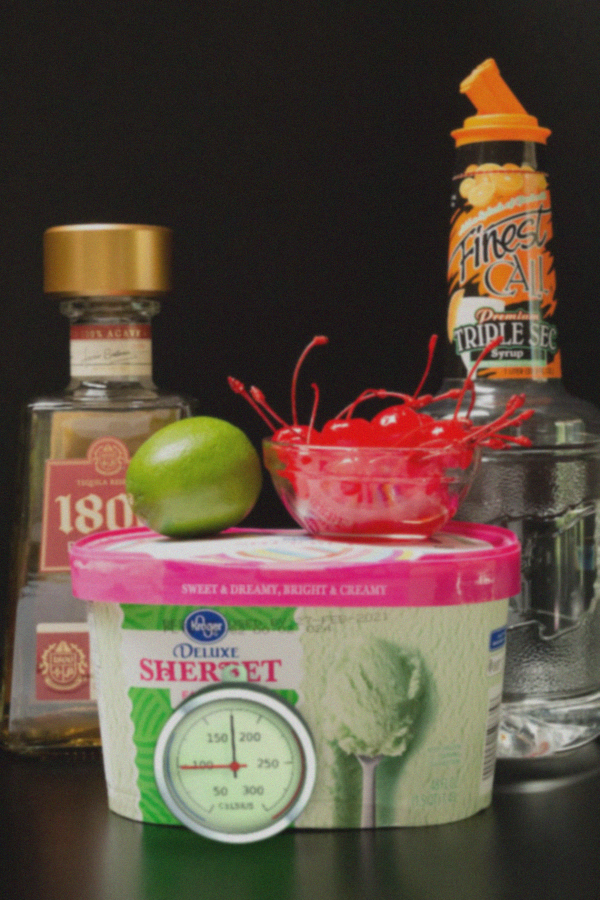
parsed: 100 °C
